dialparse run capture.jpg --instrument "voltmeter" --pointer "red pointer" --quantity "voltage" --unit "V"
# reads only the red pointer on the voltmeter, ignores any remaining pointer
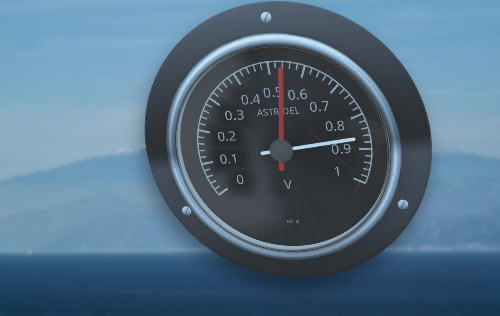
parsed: 0.54 V
